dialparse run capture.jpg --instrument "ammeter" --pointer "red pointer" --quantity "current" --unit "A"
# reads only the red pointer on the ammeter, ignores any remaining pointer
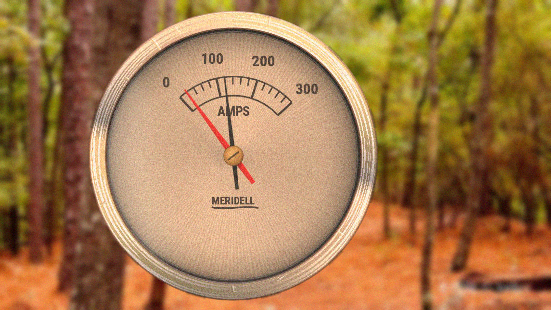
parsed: 20 A
